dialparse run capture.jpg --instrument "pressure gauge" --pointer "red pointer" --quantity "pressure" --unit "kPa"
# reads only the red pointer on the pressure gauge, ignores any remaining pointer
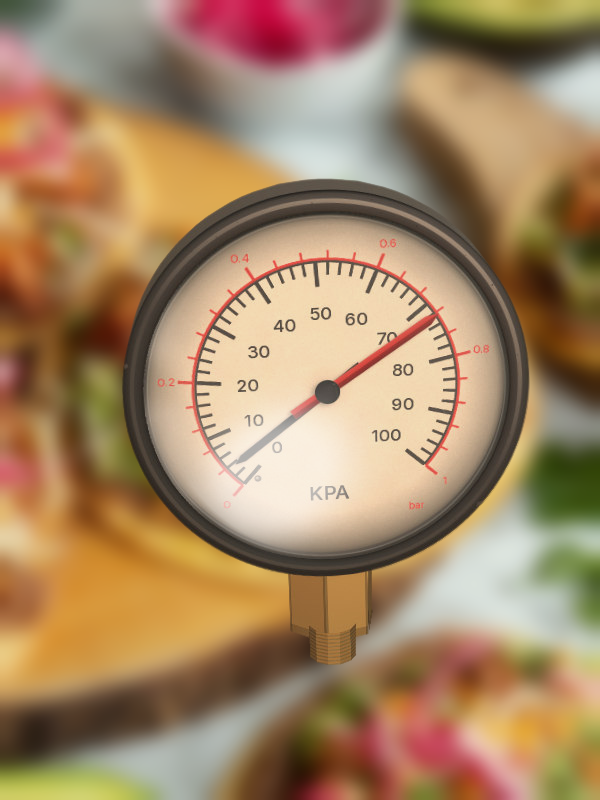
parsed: 72 kPa
